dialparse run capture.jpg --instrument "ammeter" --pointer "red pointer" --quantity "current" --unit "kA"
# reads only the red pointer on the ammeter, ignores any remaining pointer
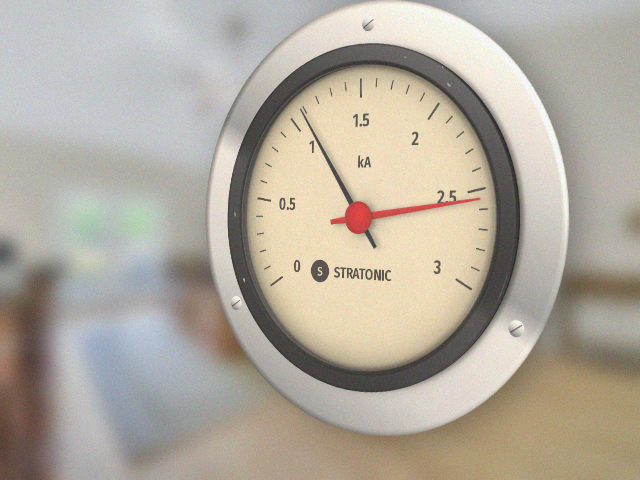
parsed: 2.55 kA
